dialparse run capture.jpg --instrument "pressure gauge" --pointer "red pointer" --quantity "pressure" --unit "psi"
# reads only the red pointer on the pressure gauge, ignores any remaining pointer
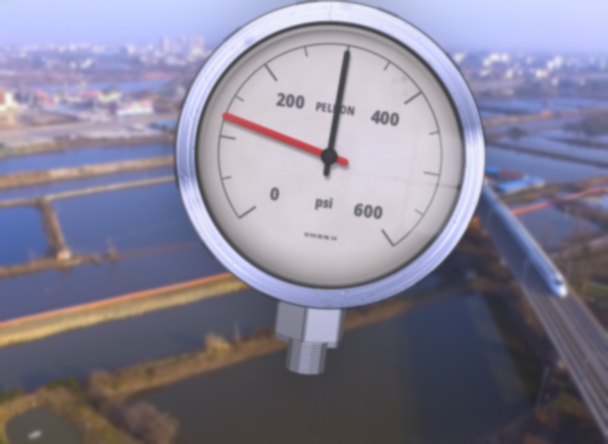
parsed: 125 psi
